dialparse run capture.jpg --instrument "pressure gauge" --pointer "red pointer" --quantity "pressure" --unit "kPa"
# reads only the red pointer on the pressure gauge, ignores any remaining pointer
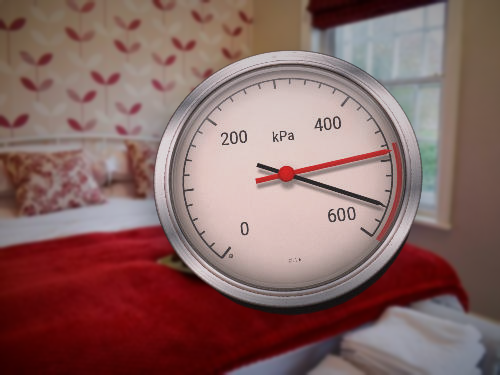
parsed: 490 kPa
